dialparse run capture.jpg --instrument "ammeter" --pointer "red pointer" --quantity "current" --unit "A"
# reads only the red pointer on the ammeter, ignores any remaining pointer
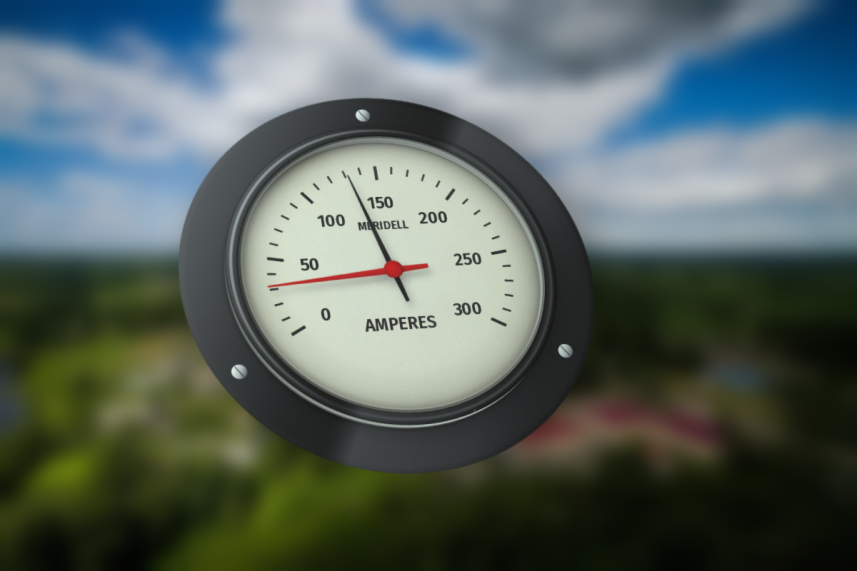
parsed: 30 A
